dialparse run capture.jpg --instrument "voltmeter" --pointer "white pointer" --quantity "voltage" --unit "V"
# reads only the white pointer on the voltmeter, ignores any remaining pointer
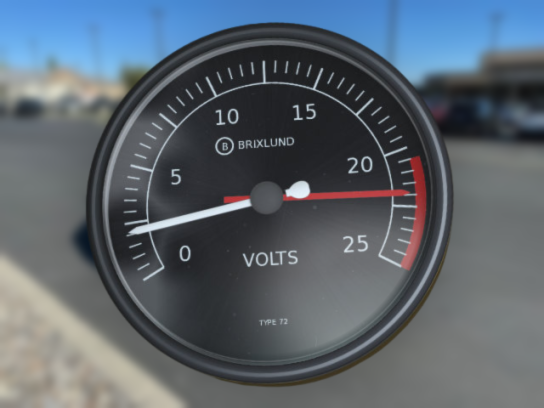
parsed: 2 V
